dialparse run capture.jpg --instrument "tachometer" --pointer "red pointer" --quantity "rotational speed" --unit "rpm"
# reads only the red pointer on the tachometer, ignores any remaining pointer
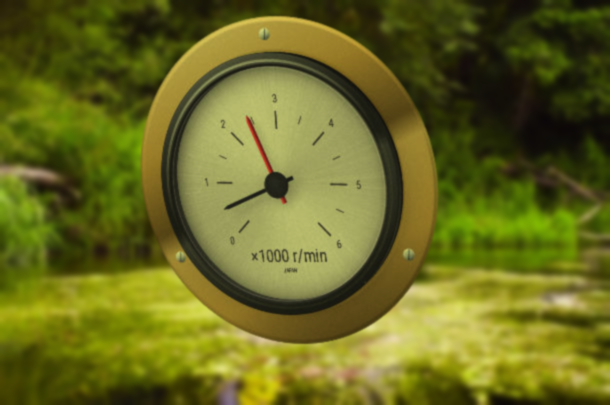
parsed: 2500 rpm
